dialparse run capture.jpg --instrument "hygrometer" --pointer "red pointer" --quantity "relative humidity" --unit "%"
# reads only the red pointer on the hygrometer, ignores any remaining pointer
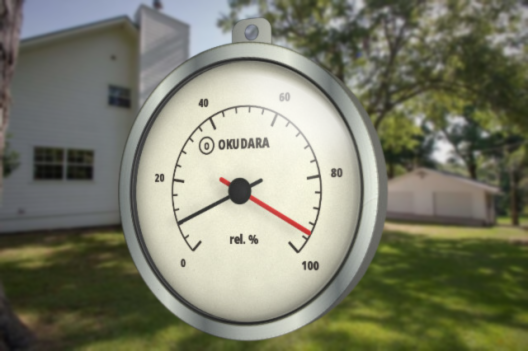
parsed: 94 %
